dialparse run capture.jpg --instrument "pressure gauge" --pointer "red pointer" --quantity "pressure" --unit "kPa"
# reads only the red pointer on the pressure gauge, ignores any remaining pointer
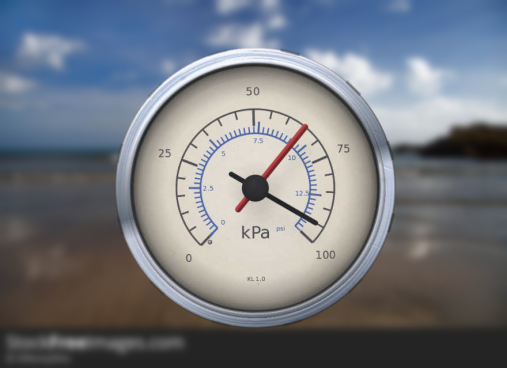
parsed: 65 kPa
